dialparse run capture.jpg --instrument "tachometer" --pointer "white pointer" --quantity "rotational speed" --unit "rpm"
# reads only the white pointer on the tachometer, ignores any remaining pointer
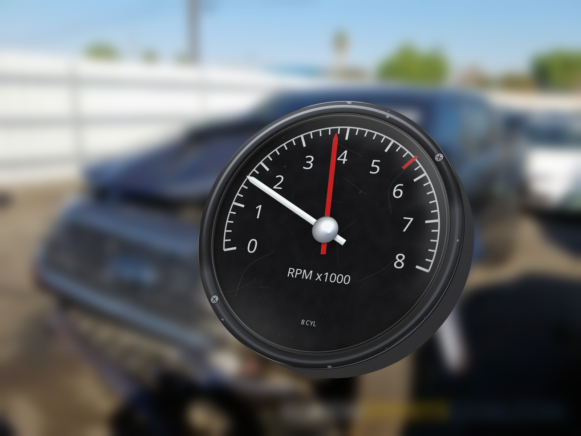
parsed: 1600 rpm
